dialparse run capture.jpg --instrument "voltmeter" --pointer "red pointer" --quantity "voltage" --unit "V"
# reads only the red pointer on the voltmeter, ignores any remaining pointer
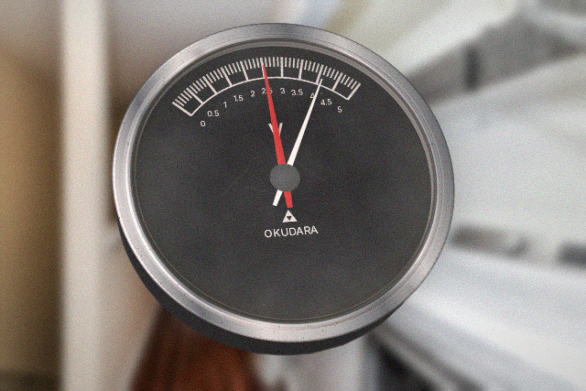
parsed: 2.5 V
